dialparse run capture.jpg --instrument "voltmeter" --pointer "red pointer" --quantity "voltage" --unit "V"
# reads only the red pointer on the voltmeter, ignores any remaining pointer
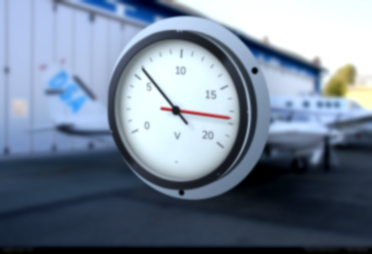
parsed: 17.5 V
